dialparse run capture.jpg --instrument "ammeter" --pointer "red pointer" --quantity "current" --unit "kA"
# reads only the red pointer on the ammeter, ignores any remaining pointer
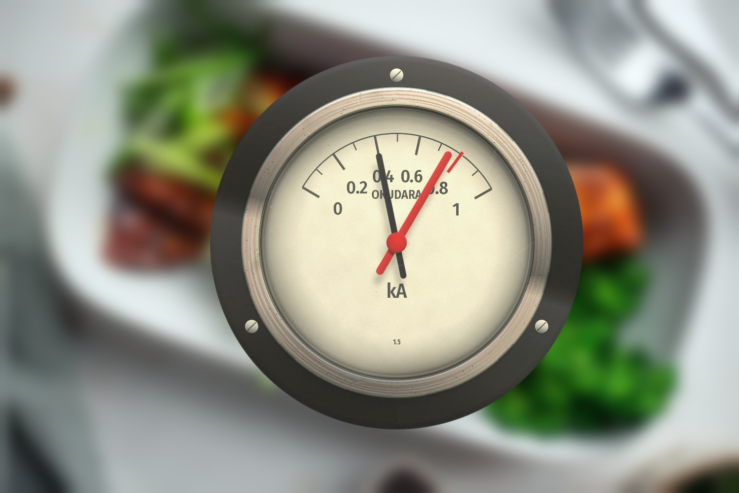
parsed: 0.75 kA
